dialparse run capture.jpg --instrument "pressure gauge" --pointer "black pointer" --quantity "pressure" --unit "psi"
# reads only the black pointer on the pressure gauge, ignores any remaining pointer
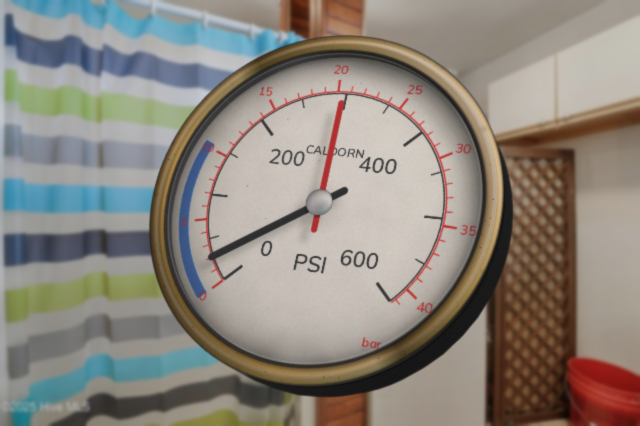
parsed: 25 psi
